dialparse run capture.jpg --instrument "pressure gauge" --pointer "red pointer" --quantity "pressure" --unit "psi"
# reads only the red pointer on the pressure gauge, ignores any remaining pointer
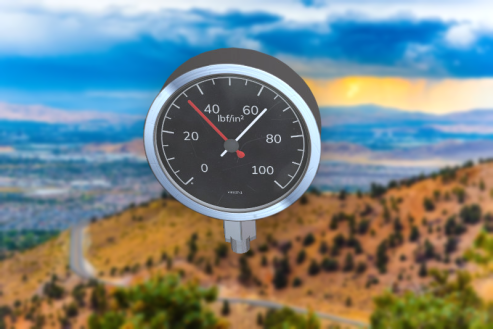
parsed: 35 psi
